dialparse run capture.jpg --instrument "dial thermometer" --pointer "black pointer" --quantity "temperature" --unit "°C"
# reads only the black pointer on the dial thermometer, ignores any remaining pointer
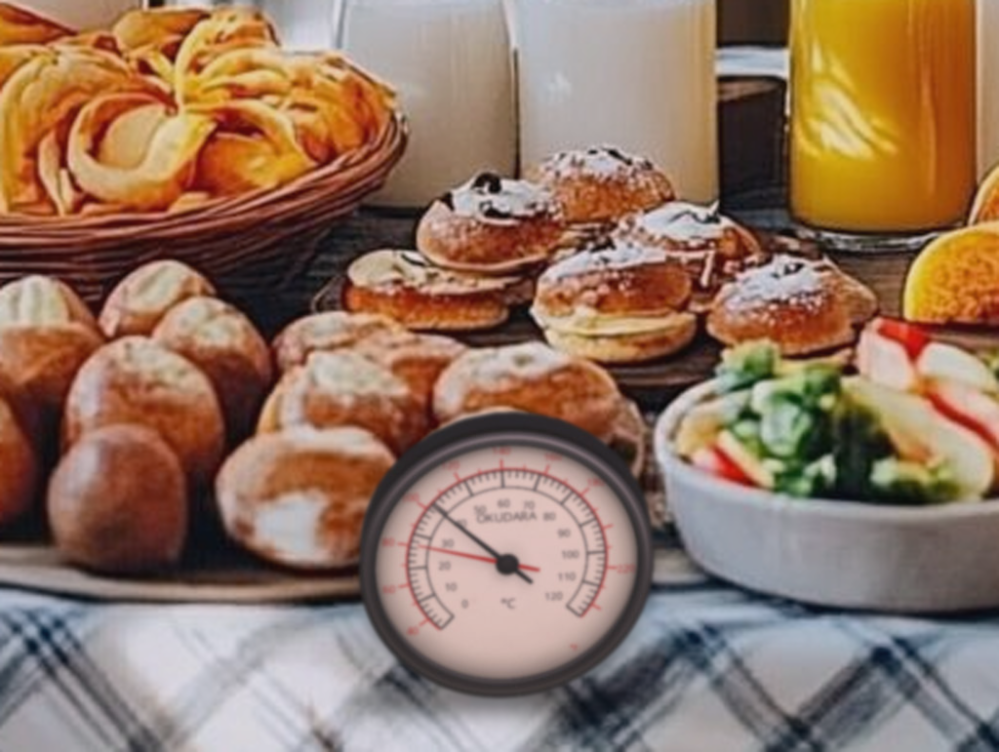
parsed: 40 °C
